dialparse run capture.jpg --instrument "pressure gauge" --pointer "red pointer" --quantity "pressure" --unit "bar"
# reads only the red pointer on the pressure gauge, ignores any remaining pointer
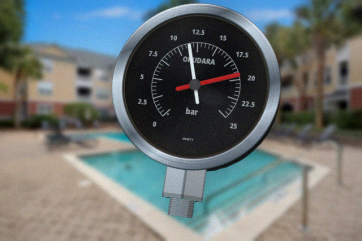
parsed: 19.5 bar
